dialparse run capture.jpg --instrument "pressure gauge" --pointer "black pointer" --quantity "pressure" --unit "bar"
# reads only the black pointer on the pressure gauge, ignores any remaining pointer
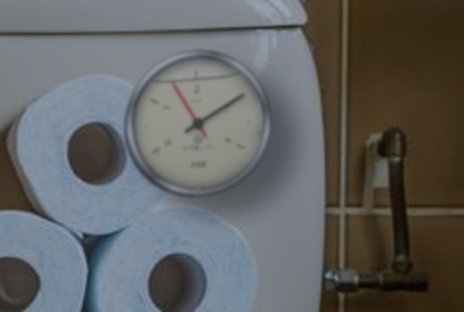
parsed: 3 bar
